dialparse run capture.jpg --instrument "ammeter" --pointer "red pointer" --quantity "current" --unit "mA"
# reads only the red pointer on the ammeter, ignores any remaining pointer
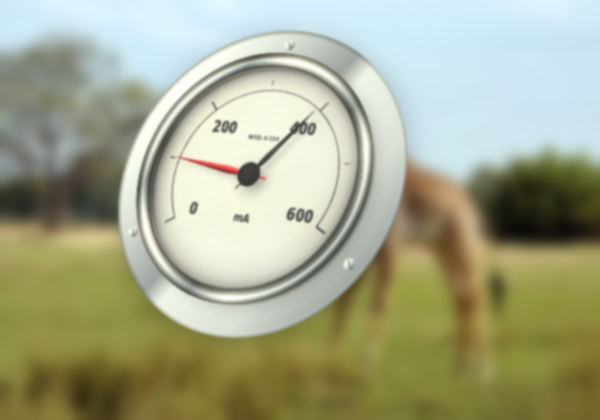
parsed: 100 mA
